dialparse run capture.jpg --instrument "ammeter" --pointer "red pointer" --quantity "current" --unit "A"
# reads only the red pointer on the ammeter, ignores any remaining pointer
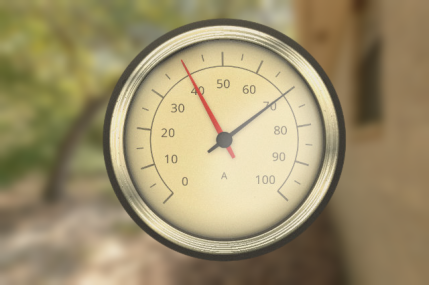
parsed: 40 A
